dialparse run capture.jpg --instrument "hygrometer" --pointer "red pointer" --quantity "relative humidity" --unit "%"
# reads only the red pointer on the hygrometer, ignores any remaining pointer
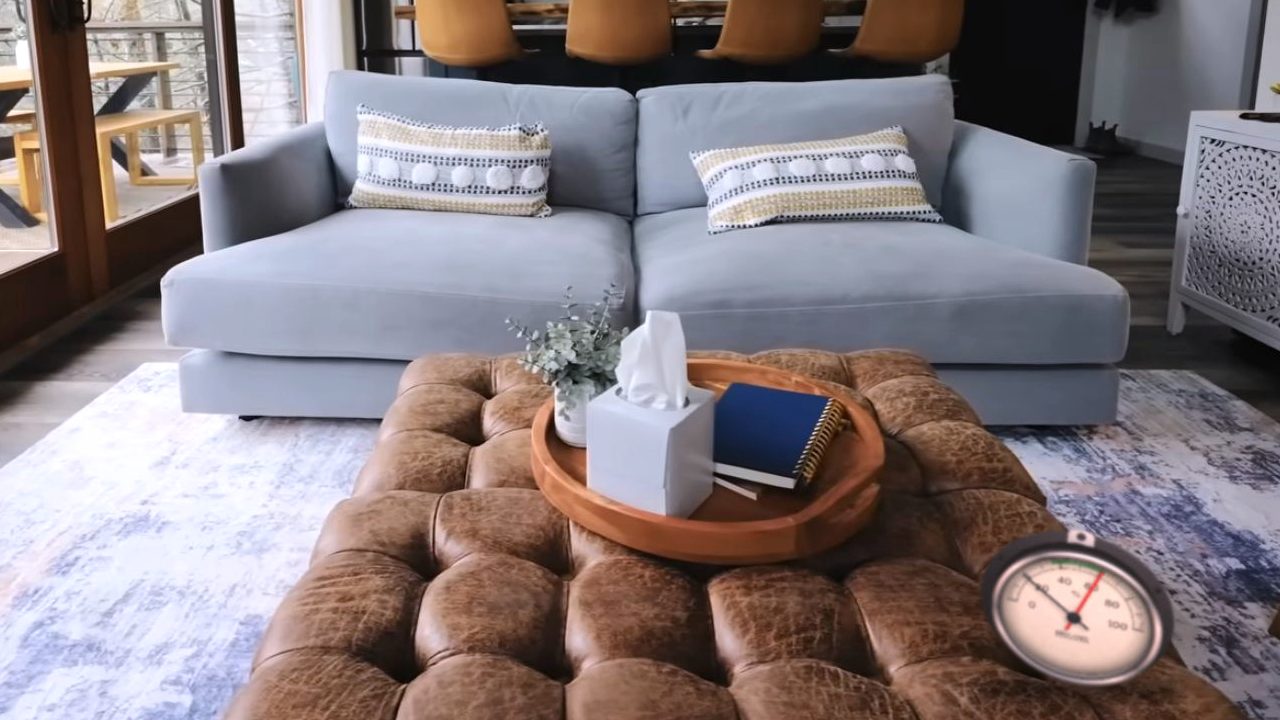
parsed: 60 %
